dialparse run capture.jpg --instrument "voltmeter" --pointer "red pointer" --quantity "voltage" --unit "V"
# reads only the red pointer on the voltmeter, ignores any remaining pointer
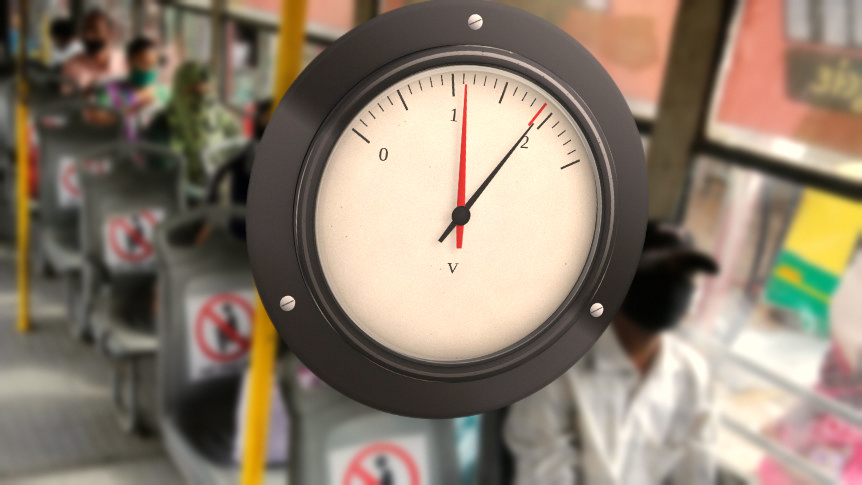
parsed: 1.1 V
